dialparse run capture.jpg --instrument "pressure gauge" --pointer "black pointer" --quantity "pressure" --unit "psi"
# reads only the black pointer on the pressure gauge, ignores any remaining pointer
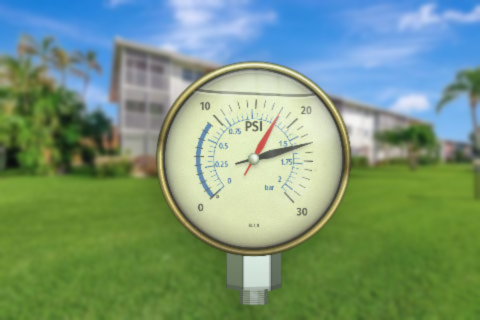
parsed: 23 psi
